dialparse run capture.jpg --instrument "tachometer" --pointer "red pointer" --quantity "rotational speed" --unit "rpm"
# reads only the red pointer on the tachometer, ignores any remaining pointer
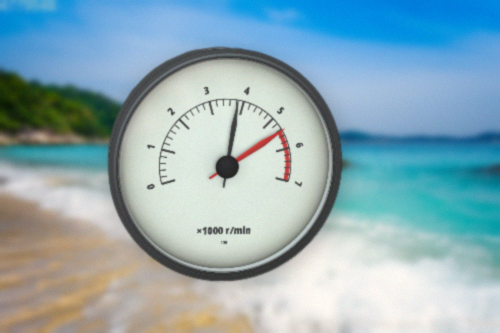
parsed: 5400 rpm
